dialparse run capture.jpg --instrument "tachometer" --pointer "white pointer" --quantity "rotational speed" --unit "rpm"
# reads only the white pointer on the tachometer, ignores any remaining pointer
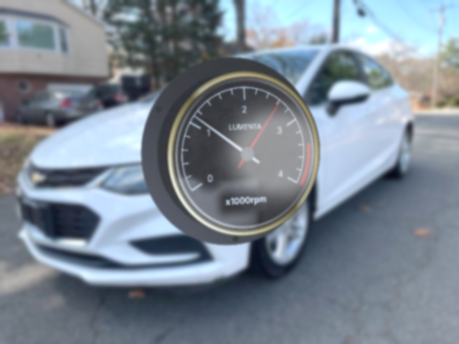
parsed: 1100 rpm
